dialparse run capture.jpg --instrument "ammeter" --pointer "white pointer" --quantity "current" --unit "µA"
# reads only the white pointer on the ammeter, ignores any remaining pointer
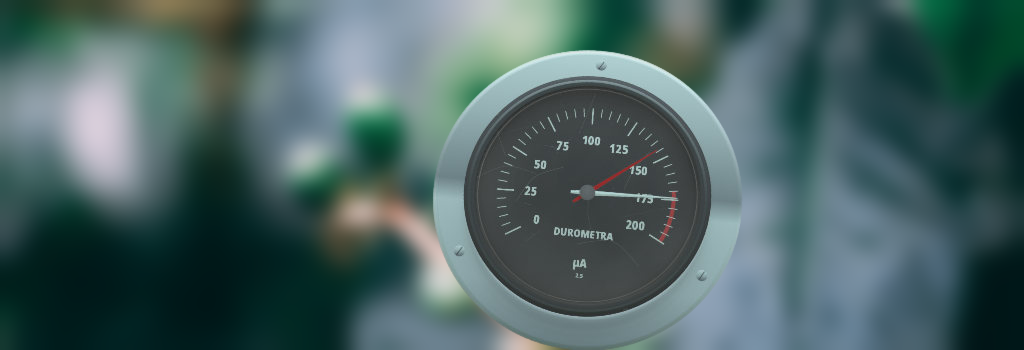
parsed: 175 µA
